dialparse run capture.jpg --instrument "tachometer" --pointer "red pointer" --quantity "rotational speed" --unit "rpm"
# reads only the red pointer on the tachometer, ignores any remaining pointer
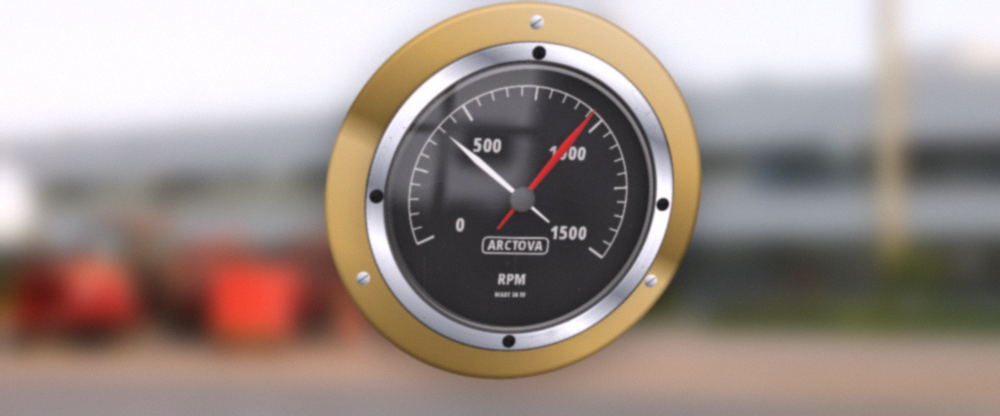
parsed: 950 rpm
